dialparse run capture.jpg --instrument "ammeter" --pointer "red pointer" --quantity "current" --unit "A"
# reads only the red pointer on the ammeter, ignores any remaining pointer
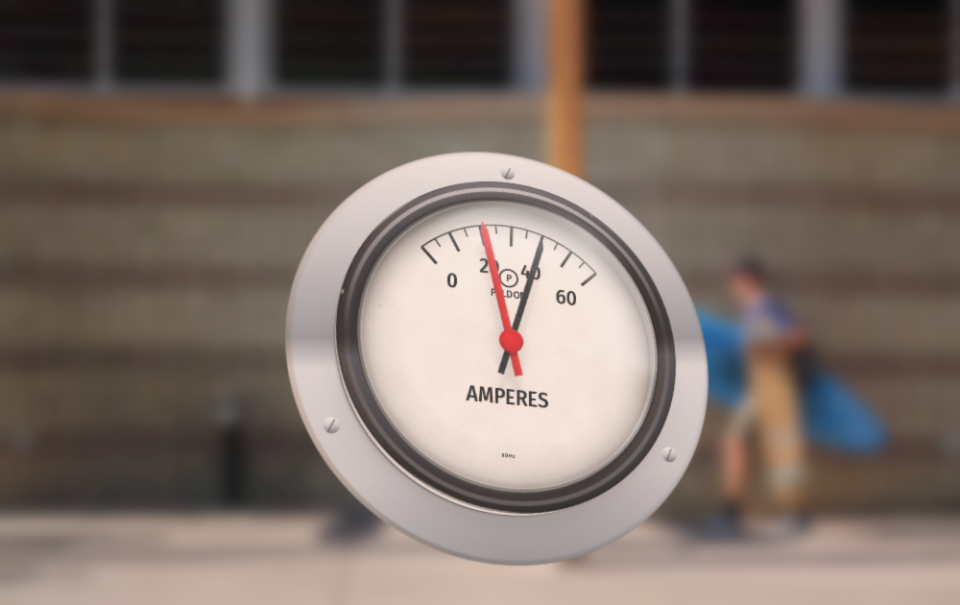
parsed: 20 A
